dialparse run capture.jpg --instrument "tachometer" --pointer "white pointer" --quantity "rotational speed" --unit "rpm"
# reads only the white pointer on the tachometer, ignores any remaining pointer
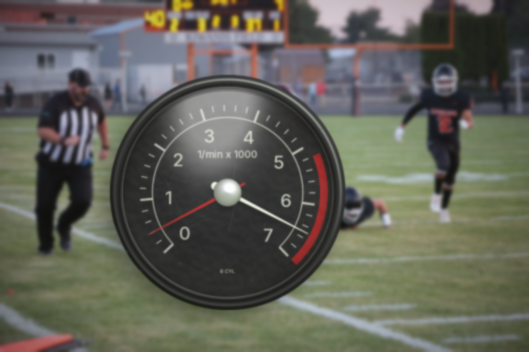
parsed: 6500 rpm
